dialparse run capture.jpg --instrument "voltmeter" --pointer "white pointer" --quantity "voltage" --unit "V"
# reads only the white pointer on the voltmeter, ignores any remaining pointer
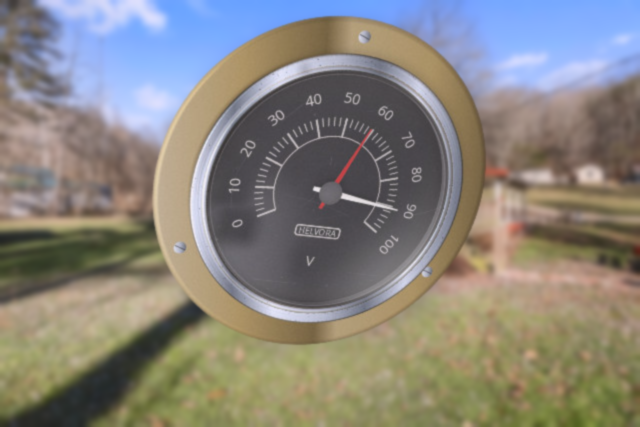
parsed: 90 V
